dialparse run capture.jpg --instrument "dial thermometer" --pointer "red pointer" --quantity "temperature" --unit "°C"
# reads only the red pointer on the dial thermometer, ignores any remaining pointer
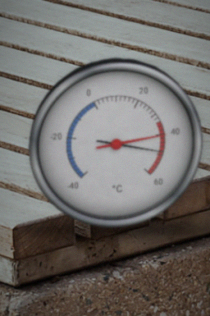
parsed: 40 °C
